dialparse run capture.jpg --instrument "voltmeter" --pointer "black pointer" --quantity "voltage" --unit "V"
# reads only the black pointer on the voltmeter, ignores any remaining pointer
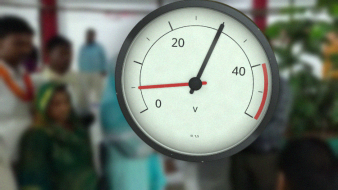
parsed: 30 V
